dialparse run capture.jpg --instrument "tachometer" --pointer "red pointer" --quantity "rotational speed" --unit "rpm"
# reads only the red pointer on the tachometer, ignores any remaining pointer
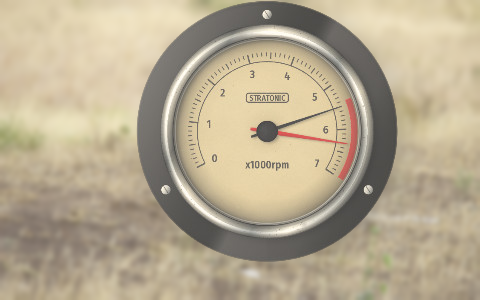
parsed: 6300 rpm
